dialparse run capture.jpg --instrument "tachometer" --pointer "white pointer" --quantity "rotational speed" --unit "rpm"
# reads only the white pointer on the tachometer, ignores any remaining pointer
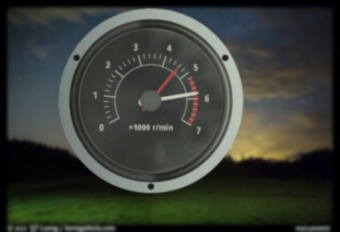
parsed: 5800 rpm
